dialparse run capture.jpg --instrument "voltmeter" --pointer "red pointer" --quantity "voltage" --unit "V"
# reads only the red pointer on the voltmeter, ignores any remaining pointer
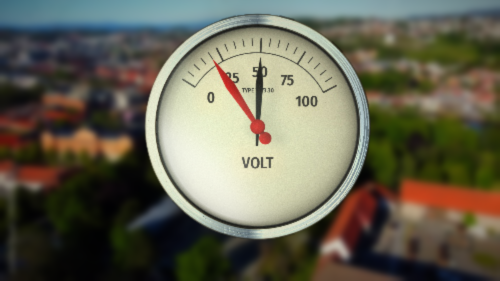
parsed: 20 V
